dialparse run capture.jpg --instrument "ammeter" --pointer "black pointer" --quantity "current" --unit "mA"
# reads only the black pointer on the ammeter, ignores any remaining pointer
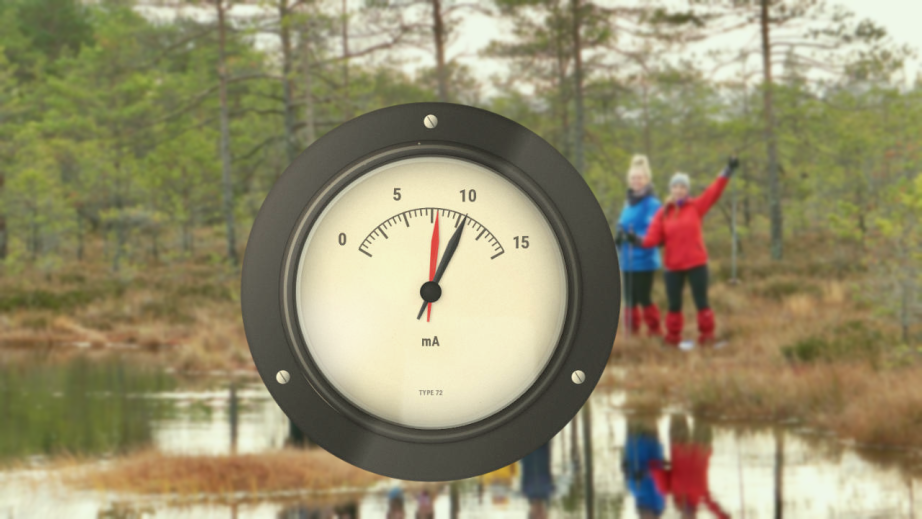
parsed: 10.5 mA
